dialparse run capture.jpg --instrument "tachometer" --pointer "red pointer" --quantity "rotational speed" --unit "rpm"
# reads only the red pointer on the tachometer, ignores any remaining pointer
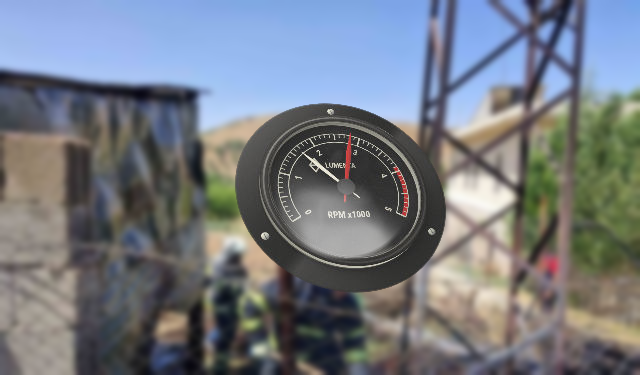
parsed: 2800 rpm
